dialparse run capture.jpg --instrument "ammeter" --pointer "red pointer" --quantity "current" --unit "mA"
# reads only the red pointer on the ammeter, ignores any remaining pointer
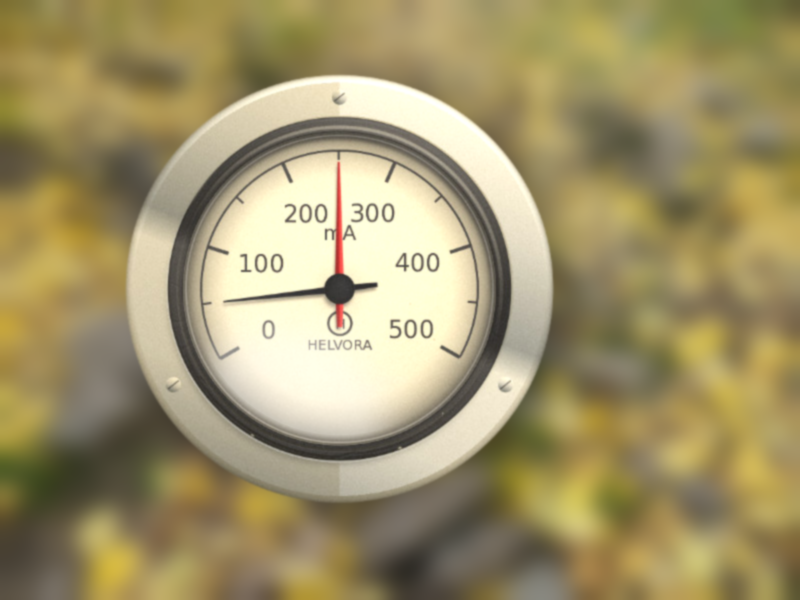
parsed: 250 mA
